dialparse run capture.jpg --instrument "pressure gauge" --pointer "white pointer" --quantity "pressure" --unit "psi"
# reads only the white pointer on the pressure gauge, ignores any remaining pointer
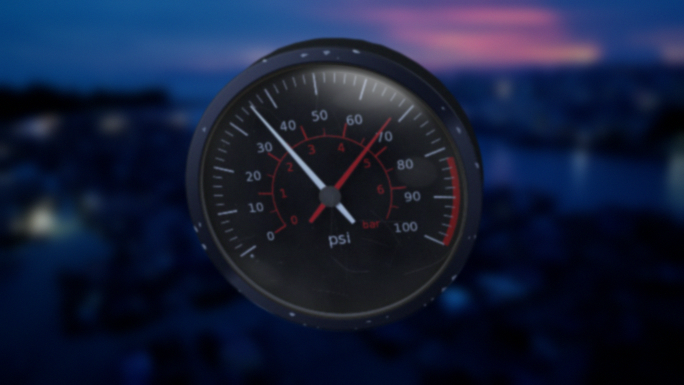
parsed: 36 psi
